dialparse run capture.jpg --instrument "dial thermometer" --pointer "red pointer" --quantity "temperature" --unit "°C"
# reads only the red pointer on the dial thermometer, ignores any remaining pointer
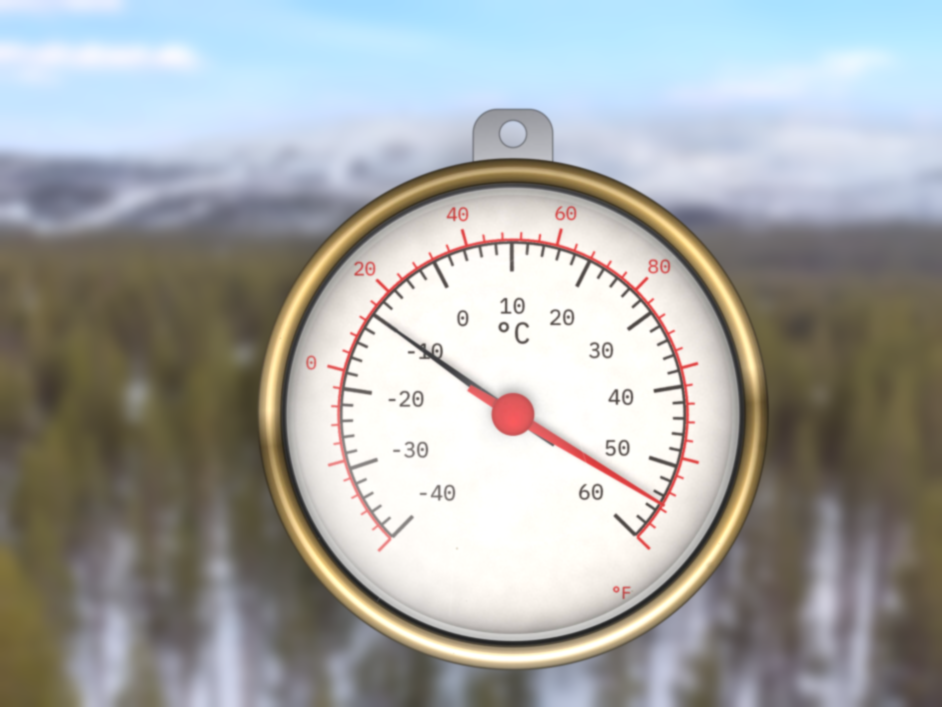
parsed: 55 °C
